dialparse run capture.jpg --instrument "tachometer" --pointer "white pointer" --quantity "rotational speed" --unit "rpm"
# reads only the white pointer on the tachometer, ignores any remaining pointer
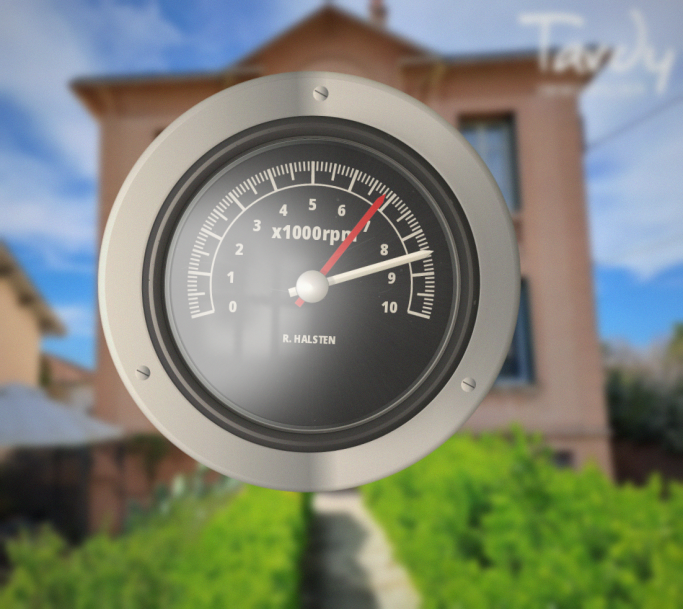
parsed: 8500 rpm
